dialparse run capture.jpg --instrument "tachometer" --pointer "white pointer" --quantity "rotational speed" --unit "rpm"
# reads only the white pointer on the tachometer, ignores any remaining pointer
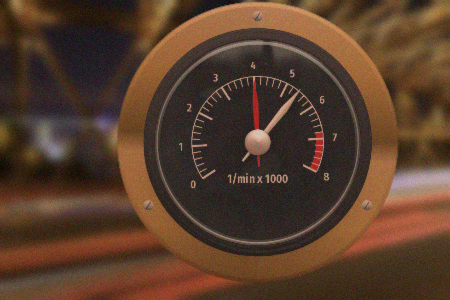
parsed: 5400 rpm
